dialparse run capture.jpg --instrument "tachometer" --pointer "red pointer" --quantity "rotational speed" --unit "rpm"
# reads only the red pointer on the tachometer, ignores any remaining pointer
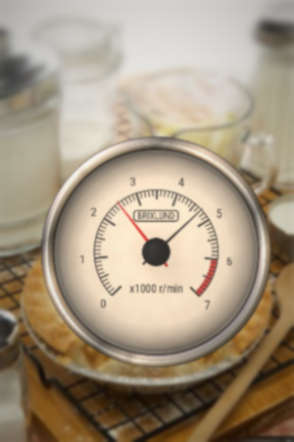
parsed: 2500 rpm
